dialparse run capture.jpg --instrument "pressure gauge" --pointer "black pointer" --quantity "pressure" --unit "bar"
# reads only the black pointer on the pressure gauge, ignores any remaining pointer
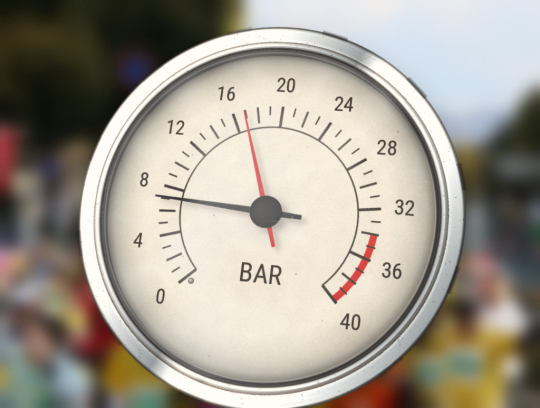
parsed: 7 bar
